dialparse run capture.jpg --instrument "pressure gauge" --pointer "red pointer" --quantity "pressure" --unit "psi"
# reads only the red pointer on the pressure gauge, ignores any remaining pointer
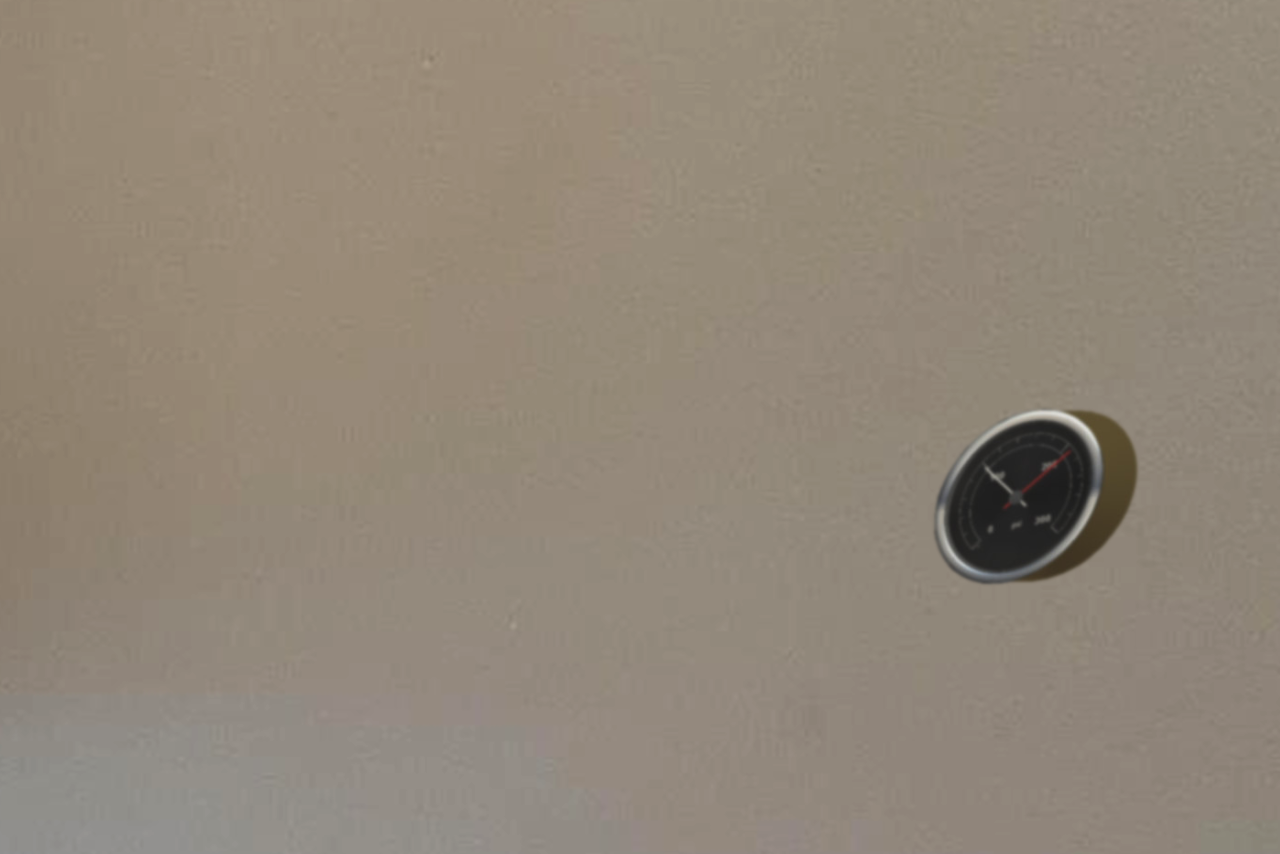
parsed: 210 psi
